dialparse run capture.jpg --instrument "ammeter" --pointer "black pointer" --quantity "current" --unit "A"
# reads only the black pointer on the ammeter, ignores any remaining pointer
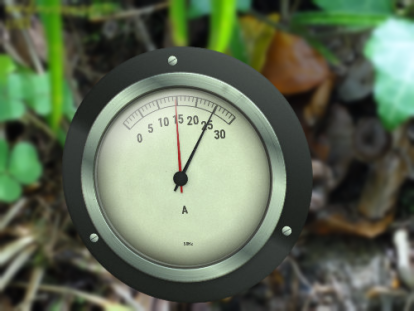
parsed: 25 A
